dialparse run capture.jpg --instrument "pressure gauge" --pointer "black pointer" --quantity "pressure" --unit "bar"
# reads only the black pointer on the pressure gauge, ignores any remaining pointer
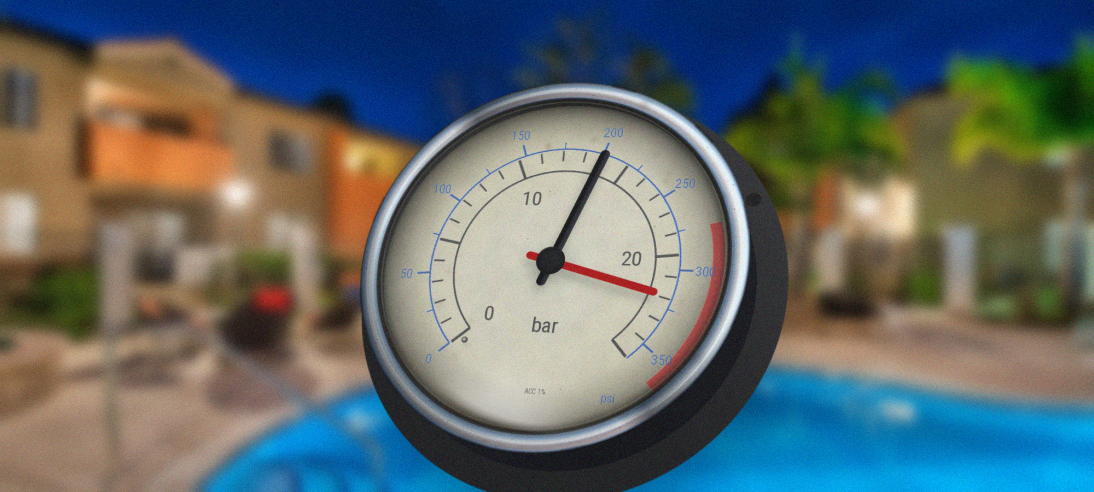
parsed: 14 bar
